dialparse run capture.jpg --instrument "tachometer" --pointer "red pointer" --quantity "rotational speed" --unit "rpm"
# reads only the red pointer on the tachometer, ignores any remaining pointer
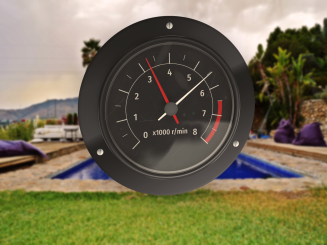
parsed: 3250 rpm
